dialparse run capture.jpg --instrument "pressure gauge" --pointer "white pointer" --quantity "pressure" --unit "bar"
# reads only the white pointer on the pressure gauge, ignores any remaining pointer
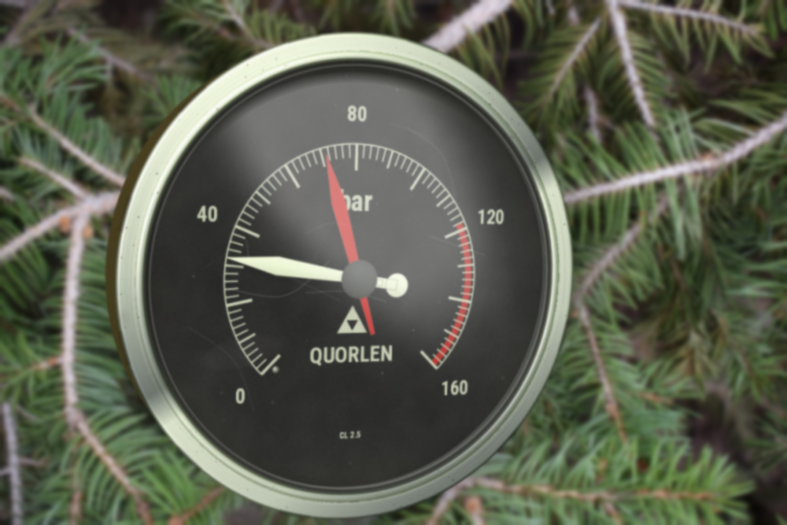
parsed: 32 bar
